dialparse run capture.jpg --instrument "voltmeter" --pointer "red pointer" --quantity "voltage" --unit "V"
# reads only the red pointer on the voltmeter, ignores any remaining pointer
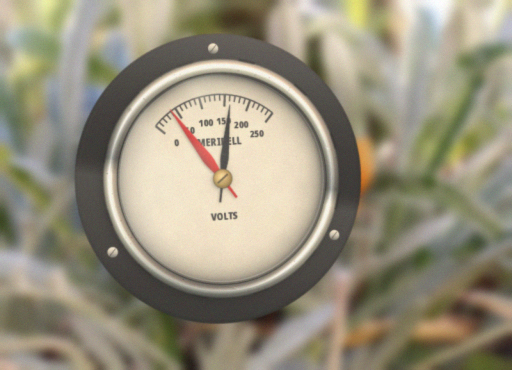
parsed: 40 V
